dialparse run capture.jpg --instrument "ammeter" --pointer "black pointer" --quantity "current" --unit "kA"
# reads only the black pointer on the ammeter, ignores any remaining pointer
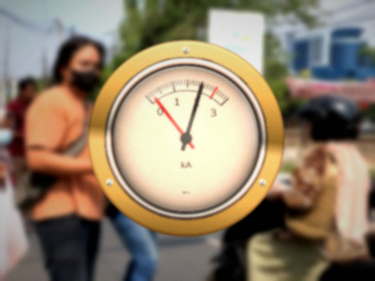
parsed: 2 kA
